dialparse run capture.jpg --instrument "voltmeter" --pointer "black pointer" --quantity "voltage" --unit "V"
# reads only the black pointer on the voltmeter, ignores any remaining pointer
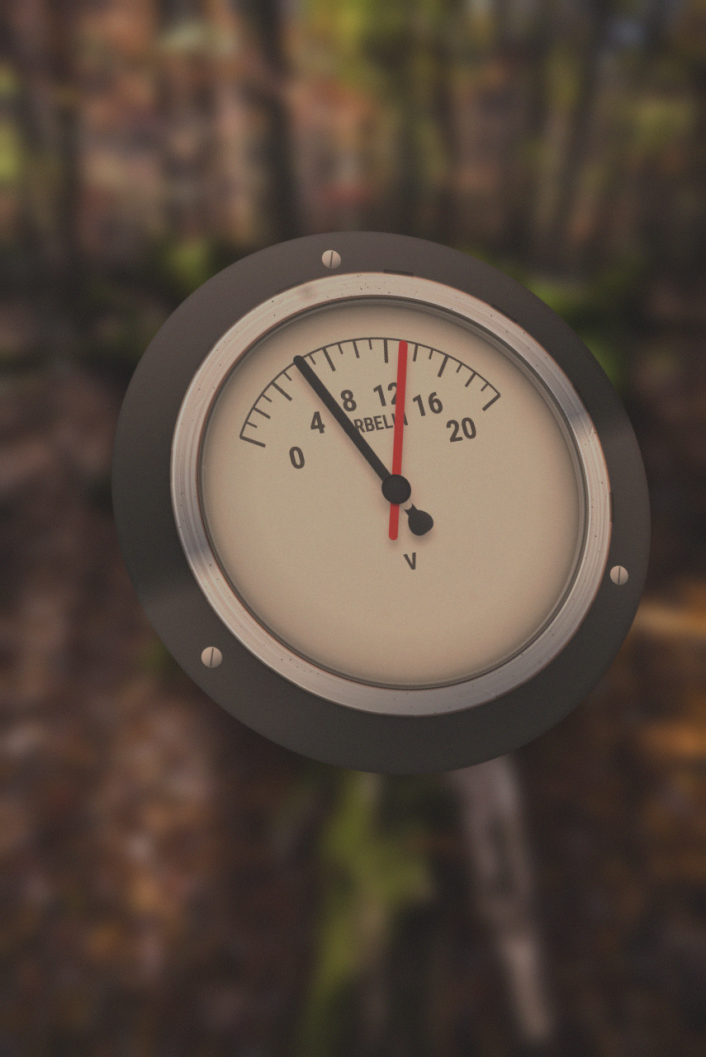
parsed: 6 V
